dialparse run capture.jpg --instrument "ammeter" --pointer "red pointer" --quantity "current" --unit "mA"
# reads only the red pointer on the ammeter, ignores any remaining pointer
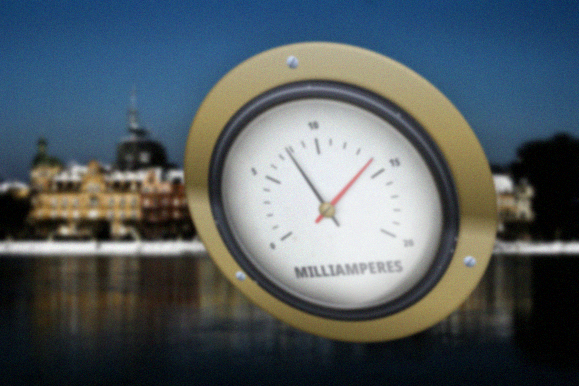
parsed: 14 mA
